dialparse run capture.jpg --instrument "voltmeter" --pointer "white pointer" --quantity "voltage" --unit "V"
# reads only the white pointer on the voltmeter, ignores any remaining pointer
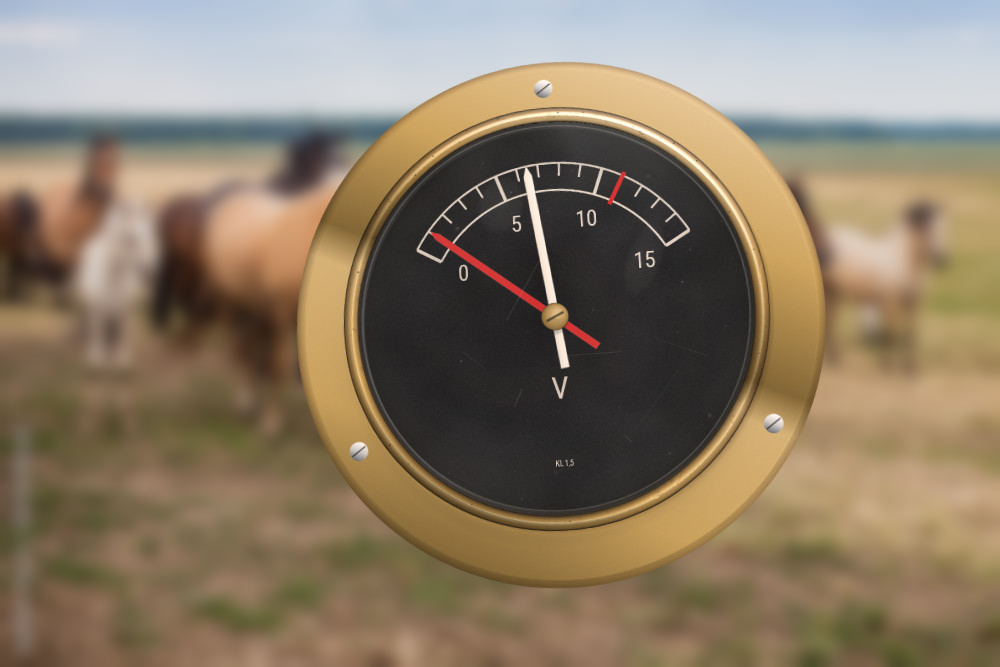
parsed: 6.5 V
